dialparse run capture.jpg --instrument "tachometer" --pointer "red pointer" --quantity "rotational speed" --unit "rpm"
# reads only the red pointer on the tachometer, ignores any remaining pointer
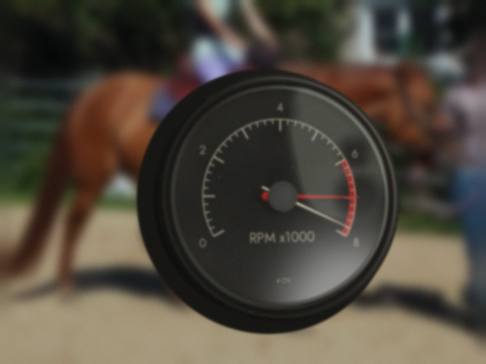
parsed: 7000 rpm
